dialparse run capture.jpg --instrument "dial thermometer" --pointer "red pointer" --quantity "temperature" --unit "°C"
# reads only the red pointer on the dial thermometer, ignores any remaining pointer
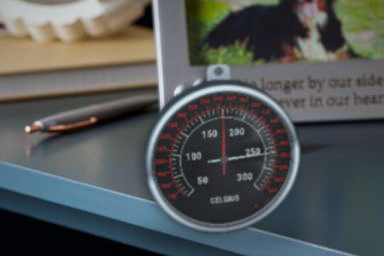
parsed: 175 °C
